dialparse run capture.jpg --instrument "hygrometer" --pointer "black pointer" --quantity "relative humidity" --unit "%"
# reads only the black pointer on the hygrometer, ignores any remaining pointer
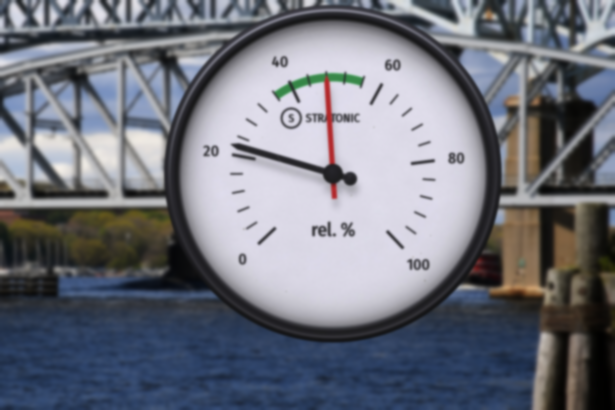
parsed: 22 %
